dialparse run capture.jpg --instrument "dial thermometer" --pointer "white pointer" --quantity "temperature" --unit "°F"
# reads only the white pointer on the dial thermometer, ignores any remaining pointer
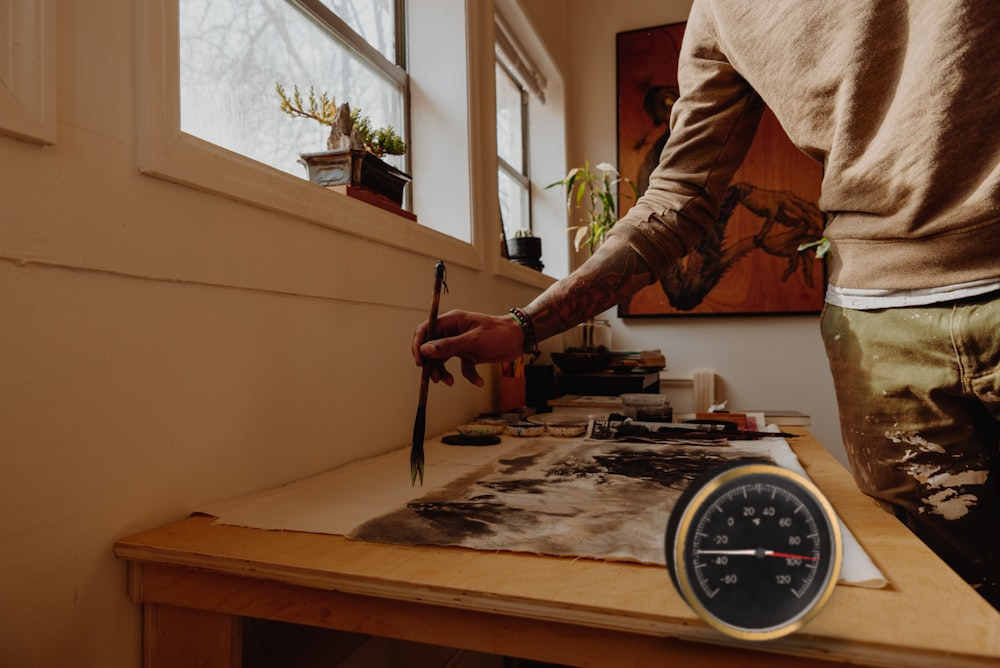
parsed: -30 °F
